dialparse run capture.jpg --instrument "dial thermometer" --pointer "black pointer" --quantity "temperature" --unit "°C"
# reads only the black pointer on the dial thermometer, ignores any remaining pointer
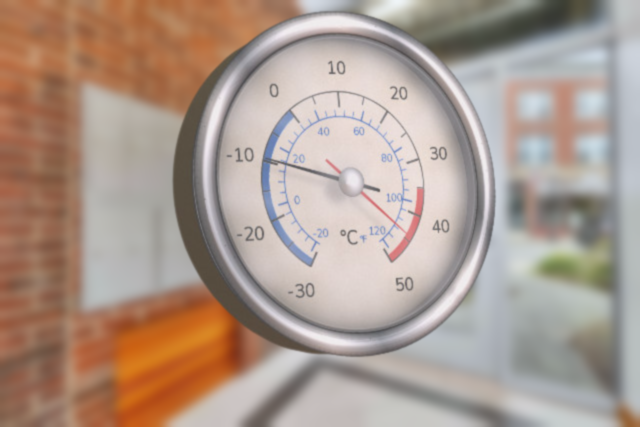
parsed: -10 °C
